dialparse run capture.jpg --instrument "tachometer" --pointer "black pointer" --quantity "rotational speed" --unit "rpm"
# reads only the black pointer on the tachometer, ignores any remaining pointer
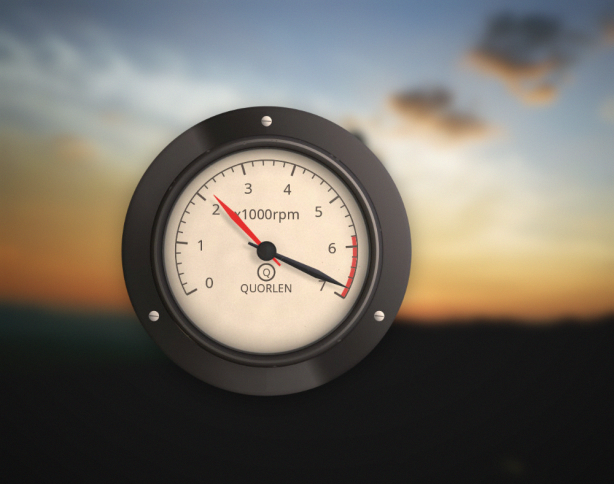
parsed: 6800 rpm
